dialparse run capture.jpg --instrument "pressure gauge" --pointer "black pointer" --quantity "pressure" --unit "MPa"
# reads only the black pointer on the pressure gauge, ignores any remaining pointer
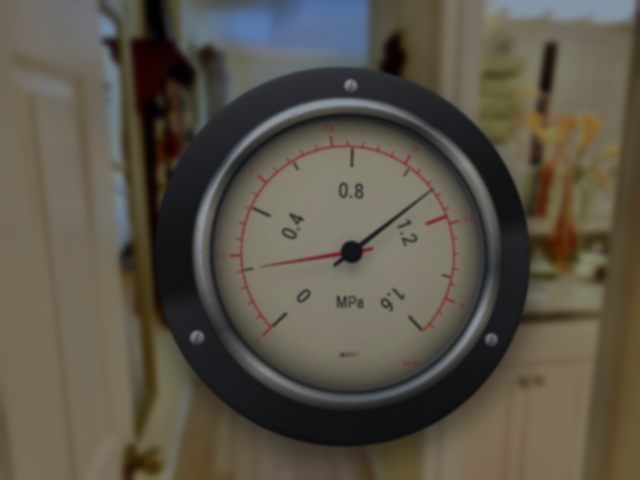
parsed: 1.1 MPa
